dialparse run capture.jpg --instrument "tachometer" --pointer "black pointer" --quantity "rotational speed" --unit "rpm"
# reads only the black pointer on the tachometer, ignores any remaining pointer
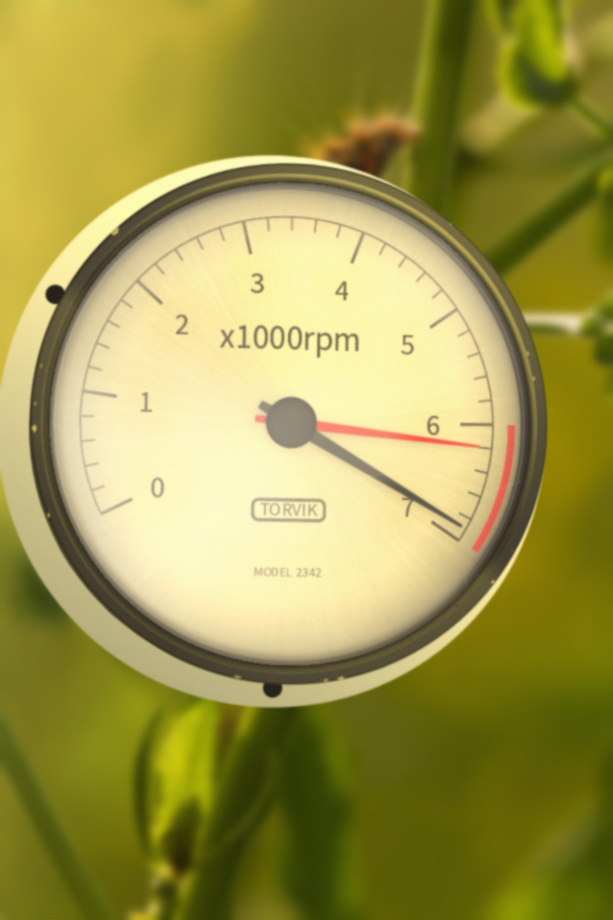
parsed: 6900 rpm
